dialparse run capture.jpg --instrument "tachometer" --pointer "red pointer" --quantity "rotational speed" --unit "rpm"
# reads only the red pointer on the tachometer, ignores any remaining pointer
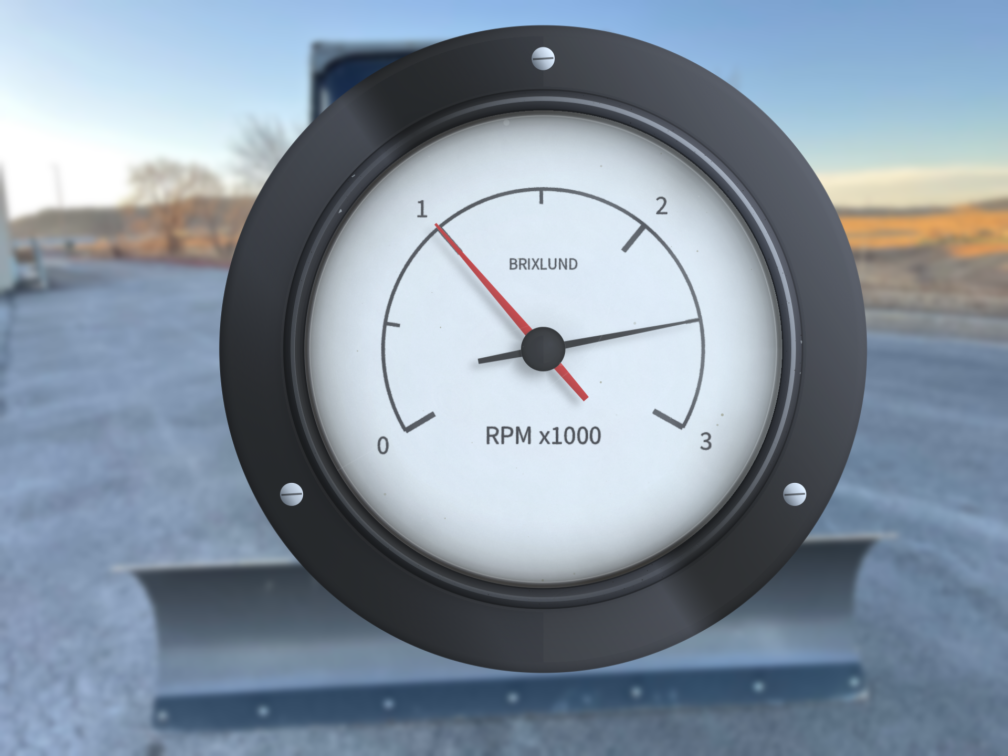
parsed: 1000 rpm
